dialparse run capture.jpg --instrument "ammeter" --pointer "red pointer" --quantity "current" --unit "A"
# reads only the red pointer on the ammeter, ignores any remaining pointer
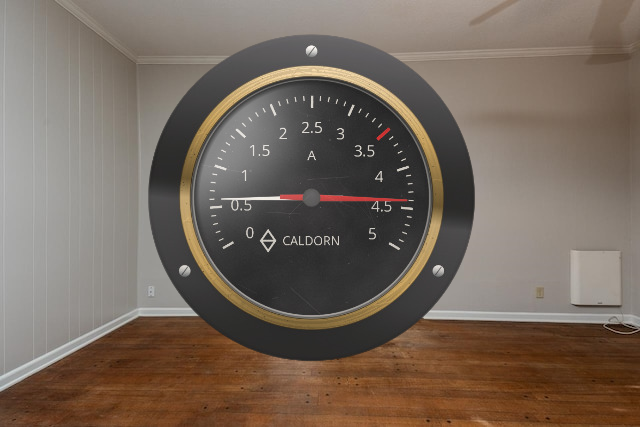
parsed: 4.4 A
